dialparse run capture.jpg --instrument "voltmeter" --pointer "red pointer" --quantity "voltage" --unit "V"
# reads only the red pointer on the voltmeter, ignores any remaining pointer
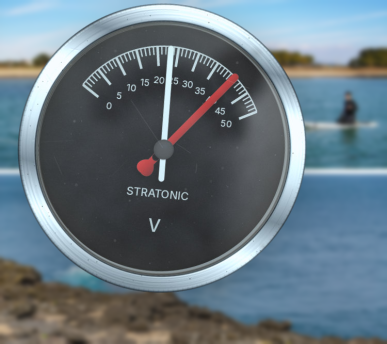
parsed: 40 V
